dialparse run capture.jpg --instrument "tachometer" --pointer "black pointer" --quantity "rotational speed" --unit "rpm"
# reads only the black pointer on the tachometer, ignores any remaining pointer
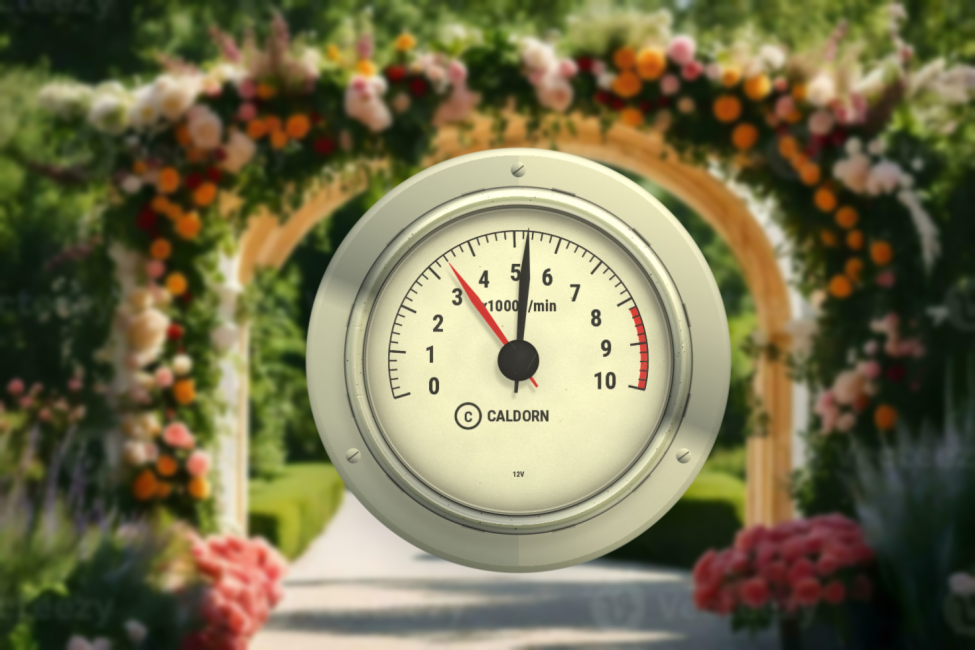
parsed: 5300 rpm
